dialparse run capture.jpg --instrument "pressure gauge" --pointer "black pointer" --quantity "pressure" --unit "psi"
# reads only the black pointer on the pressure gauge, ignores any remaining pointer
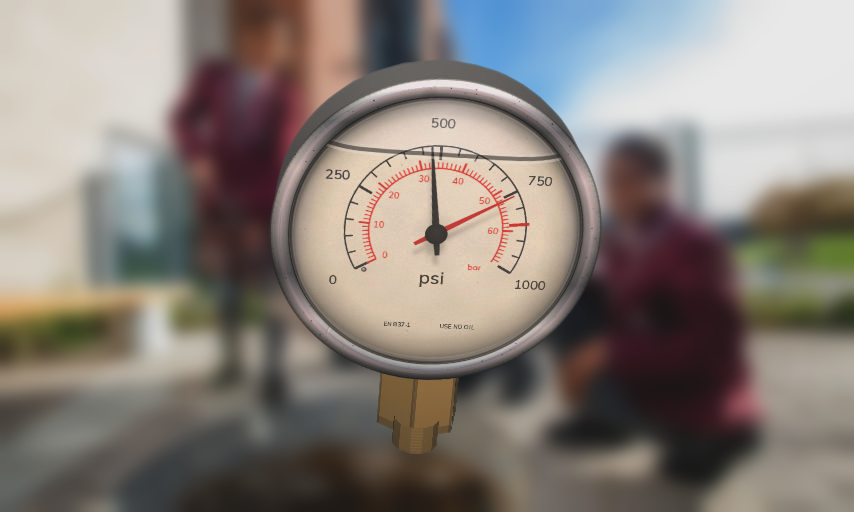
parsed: 475 psi
